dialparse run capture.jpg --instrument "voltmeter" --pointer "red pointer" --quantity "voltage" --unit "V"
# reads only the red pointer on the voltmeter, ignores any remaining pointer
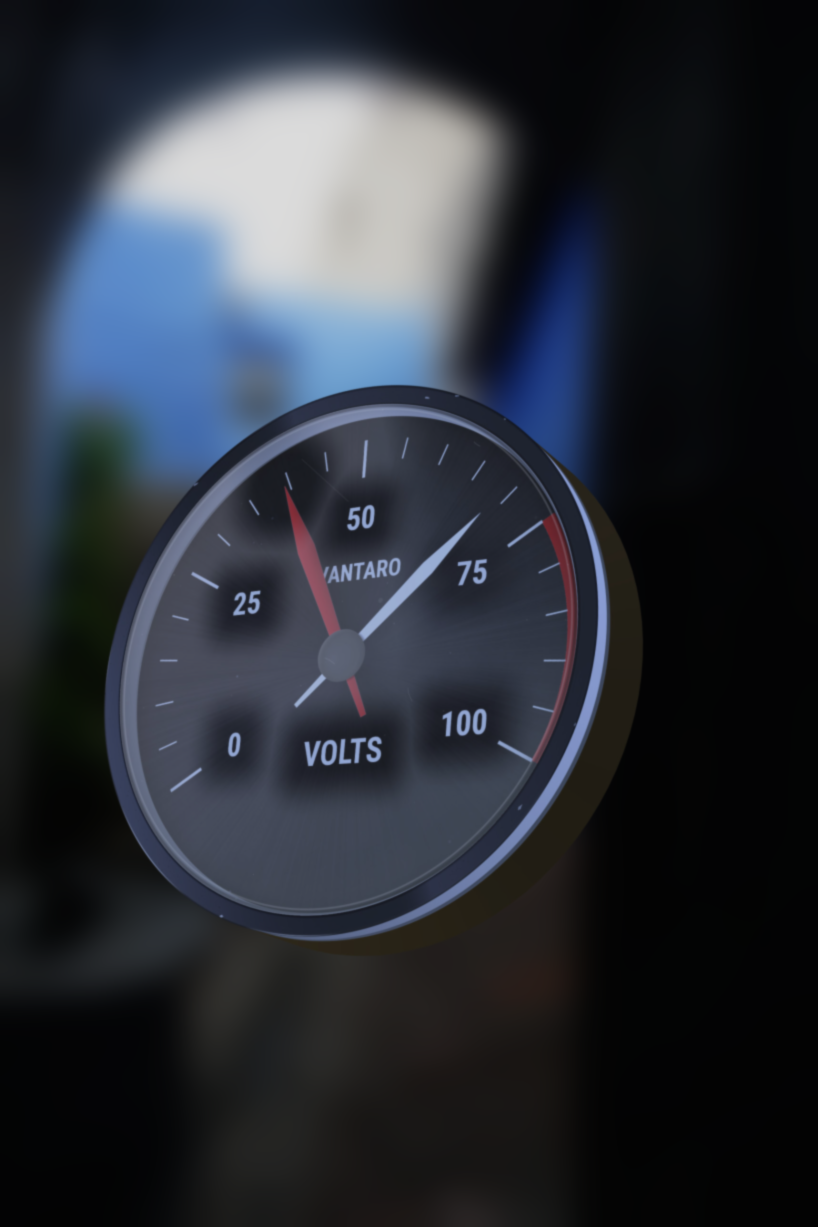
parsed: 40 V
